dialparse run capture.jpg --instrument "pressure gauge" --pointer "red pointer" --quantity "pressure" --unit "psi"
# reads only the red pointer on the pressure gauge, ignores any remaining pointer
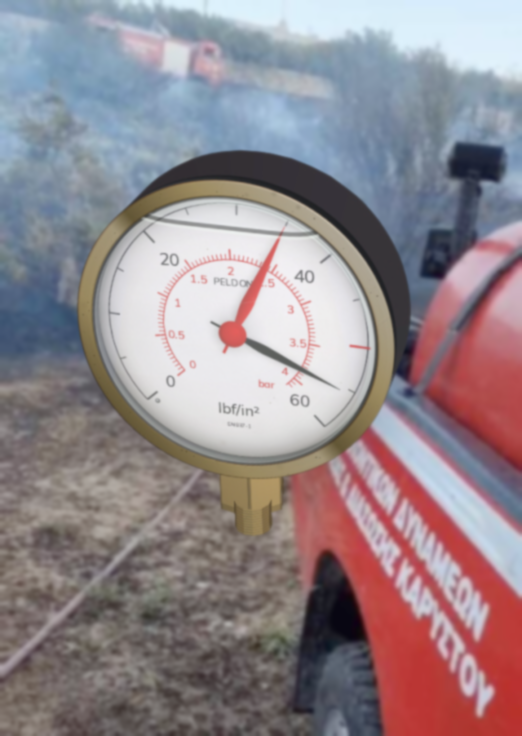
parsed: 35 psi
